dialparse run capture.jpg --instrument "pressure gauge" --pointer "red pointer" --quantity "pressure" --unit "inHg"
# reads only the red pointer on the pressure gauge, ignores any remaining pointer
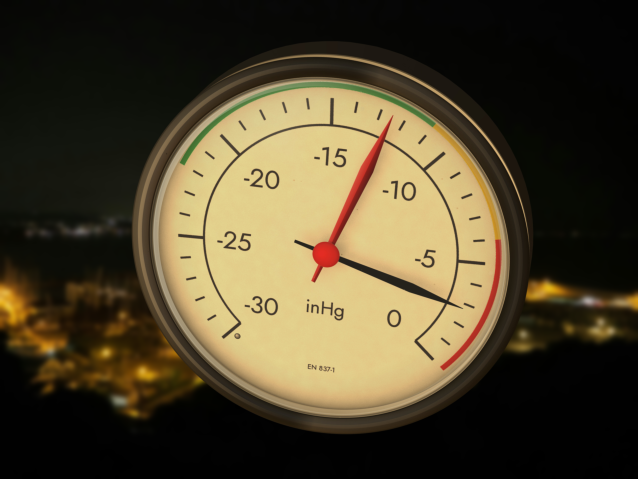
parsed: -12.5 inHg
